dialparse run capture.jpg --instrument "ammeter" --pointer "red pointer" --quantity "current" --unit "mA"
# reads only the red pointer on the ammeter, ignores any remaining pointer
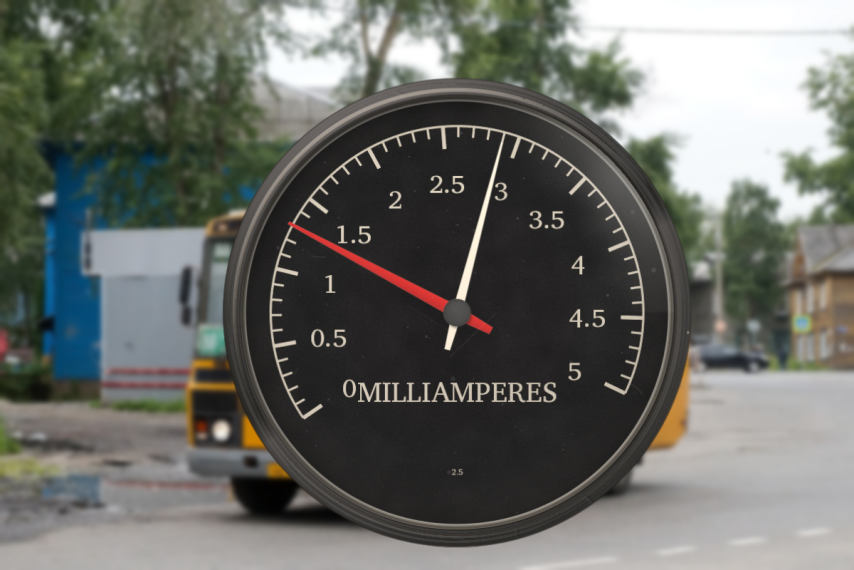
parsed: 1.3 mA
